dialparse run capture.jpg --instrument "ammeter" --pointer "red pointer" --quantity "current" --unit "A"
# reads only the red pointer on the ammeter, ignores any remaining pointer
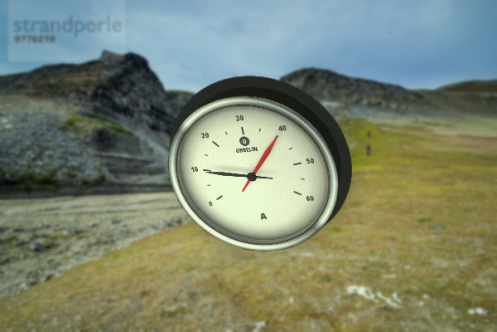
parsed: 40 A
